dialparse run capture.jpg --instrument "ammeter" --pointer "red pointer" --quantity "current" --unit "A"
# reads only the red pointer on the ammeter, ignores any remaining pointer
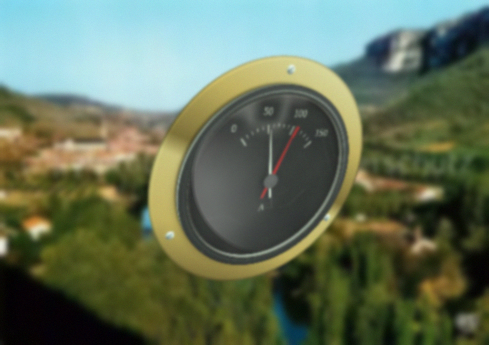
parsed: 100 A
